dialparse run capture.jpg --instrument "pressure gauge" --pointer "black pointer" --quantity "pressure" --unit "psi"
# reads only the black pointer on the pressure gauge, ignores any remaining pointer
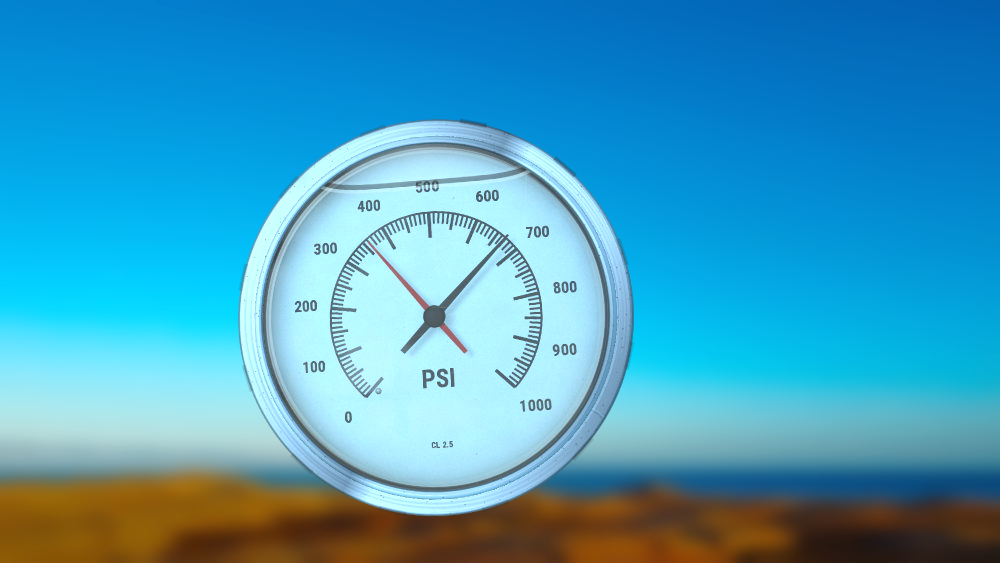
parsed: 670 psi
